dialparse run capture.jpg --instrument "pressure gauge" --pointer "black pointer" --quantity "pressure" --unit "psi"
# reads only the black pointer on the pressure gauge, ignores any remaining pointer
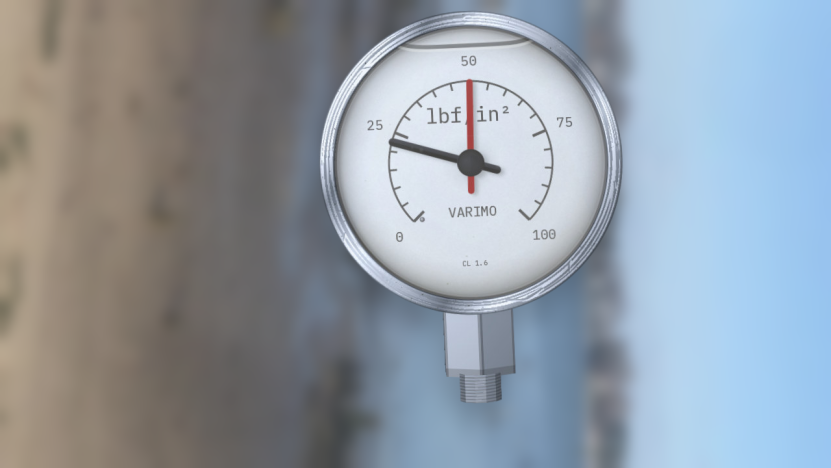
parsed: 22.5 psi
